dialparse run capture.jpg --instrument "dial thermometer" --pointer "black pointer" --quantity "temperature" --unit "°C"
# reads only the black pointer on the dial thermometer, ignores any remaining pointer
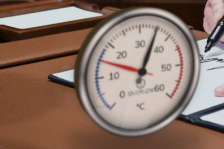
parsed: 35 °C
